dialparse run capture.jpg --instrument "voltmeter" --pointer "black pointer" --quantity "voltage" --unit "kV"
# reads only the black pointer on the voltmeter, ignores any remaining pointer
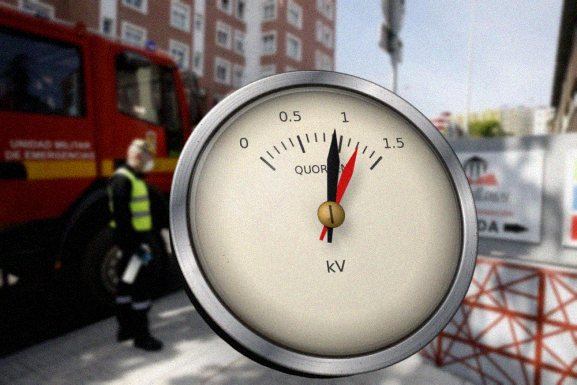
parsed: 0.9 kV
